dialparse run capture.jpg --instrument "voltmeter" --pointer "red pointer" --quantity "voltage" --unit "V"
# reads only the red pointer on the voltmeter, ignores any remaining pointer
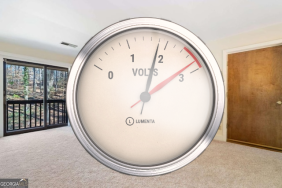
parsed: 2.8 V
